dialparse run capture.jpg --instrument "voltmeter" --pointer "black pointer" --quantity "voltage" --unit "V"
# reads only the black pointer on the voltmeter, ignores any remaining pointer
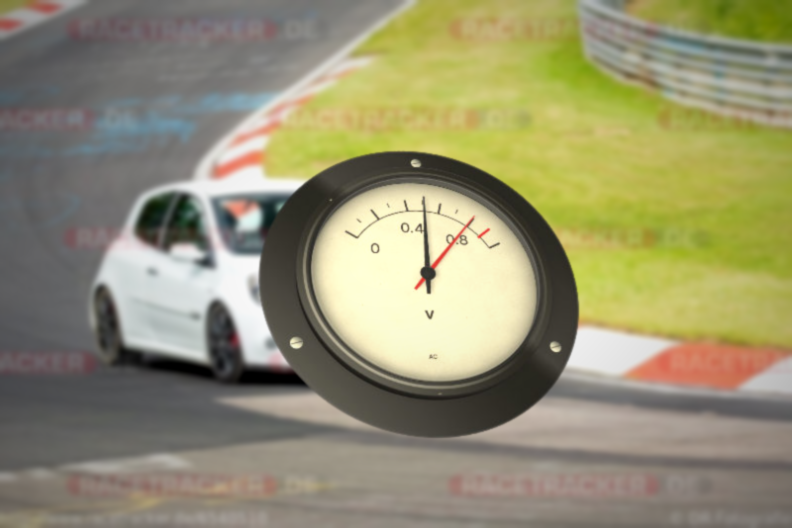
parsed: 0.5 V
